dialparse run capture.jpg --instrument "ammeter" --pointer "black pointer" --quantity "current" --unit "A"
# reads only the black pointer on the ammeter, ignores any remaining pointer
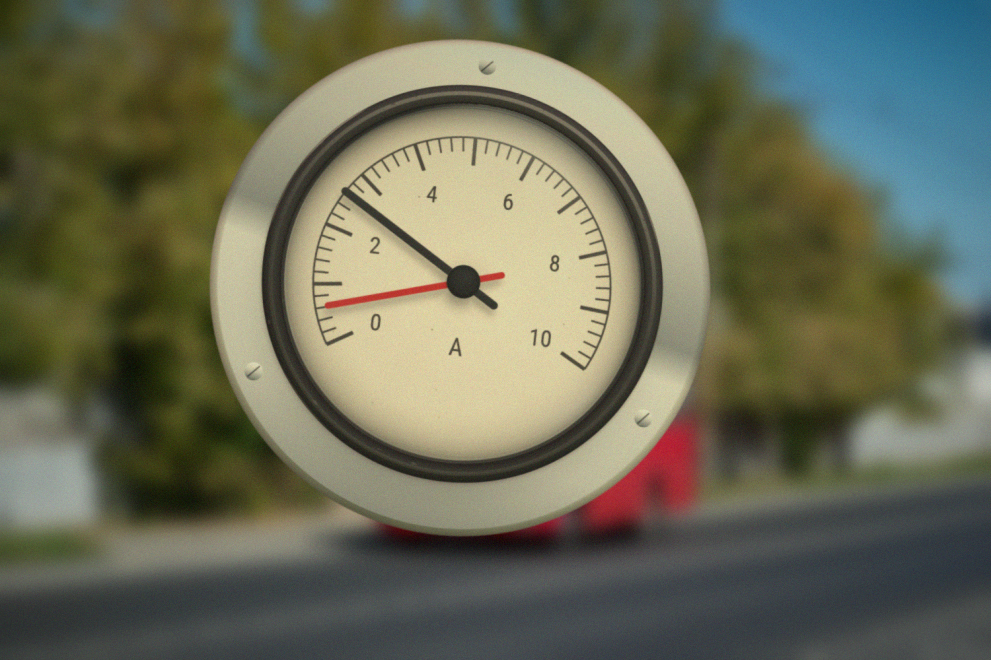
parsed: 2.6 A
